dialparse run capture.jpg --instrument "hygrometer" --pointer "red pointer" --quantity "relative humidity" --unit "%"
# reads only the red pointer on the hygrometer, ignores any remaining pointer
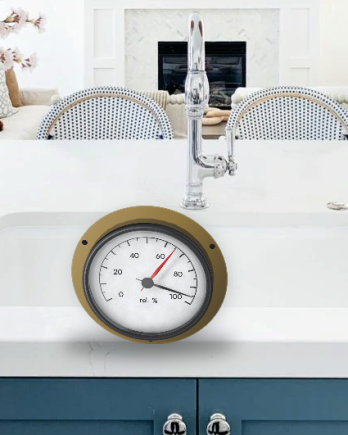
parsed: 65 %
